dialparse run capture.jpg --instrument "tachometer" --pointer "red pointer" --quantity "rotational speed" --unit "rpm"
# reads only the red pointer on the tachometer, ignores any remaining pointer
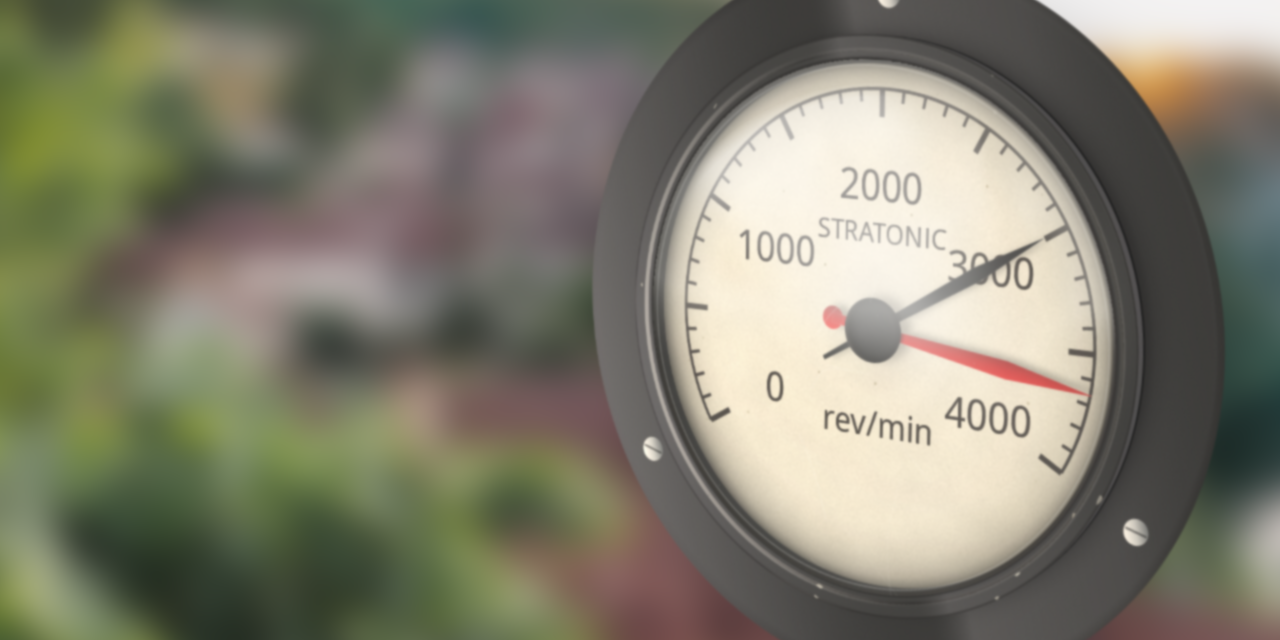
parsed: 3650 rpm
